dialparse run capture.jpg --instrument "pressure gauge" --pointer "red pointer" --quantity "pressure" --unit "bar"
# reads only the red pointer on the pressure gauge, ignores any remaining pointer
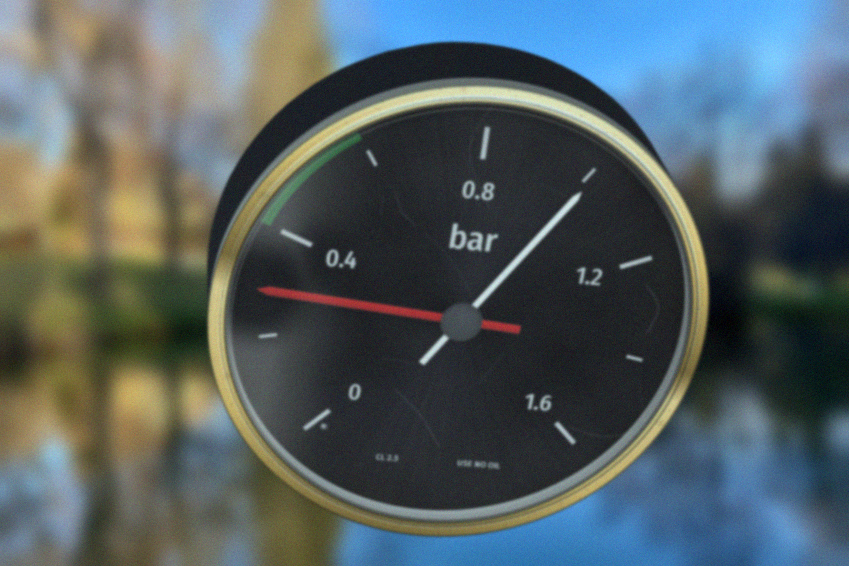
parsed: 0.3 bar
